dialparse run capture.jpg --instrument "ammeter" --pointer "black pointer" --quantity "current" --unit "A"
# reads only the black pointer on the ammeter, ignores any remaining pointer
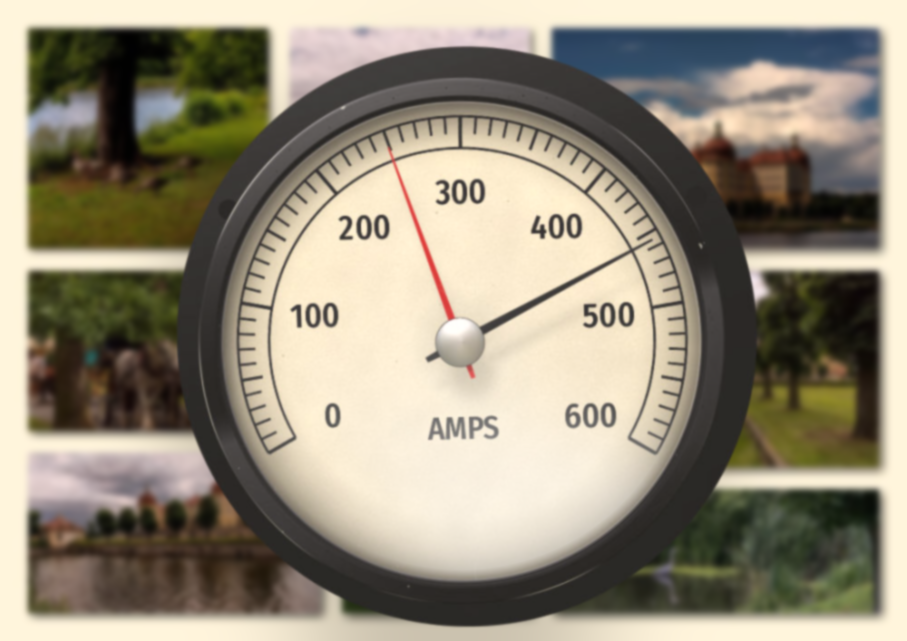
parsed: 455 A
